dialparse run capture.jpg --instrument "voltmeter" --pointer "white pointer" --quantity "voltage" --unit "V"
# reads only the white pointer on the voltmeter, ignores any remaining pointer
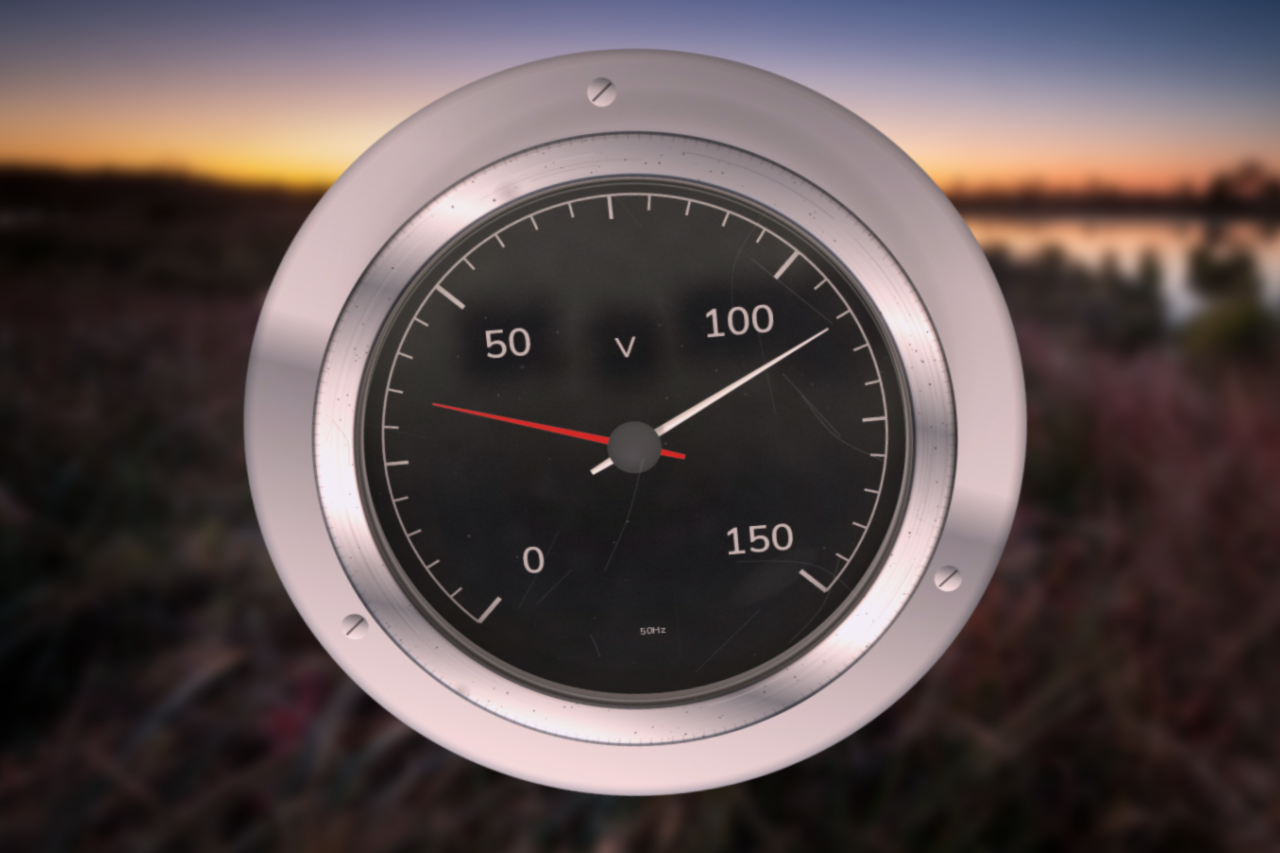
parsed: 110 V
